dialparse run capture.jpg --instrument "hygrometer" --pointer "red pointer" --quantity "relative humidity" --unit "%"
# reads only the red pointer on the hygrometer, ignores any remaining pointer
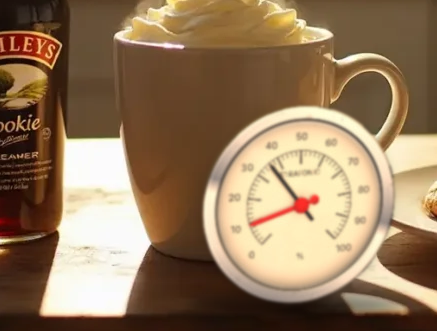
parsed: 10 %
